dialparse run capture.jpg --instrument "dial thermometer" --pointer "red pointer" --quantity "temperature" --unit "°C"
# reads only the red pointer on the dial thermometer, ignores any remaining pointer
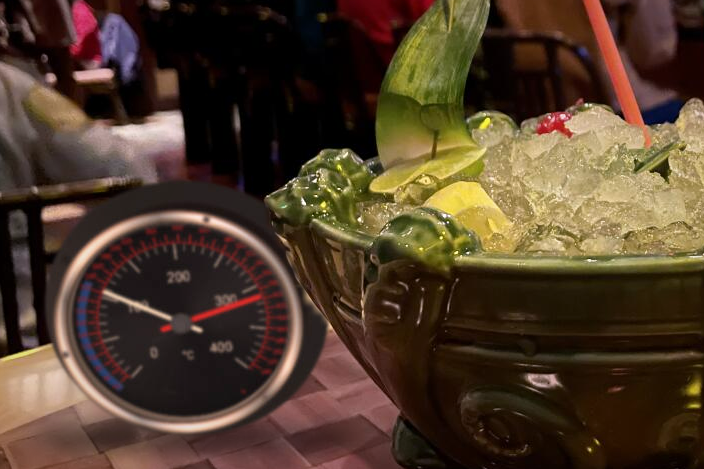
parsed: 310 °C
